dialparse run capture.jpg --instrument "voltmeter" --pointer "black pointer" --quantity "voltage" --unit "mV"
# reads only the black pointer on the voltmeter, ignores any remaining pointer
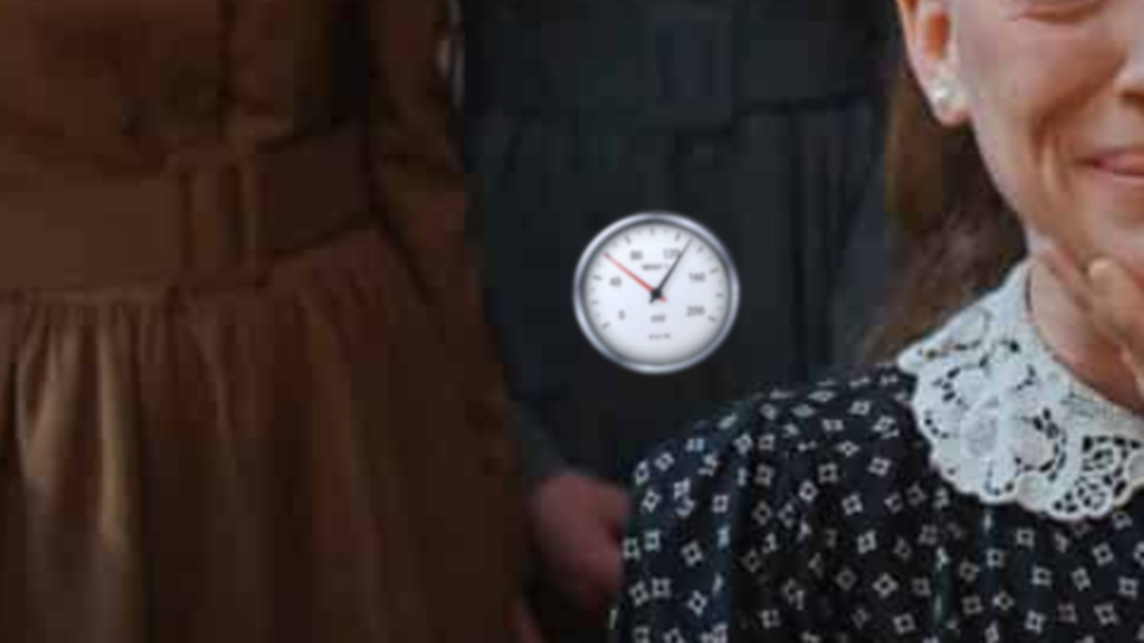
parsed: 130 mV
